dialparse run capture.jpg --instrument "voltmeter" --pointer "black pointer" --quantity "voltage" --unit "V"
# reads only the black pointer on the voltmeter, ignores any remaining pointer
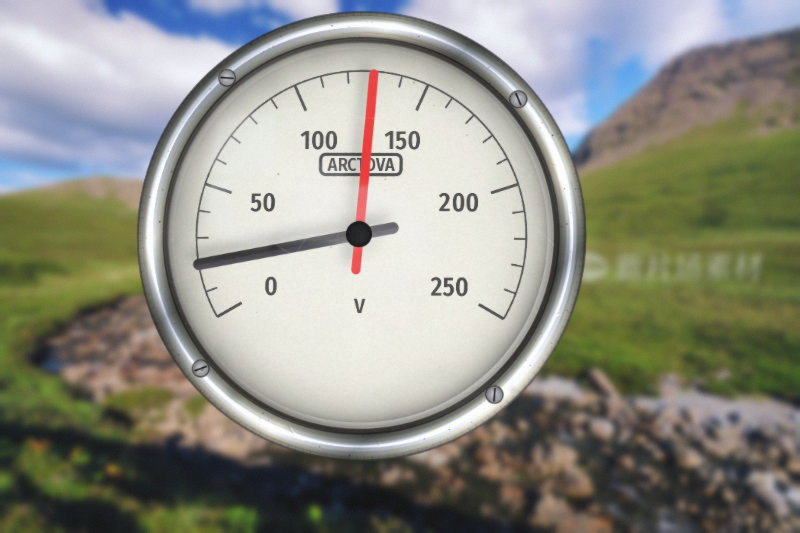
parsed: 20 V
